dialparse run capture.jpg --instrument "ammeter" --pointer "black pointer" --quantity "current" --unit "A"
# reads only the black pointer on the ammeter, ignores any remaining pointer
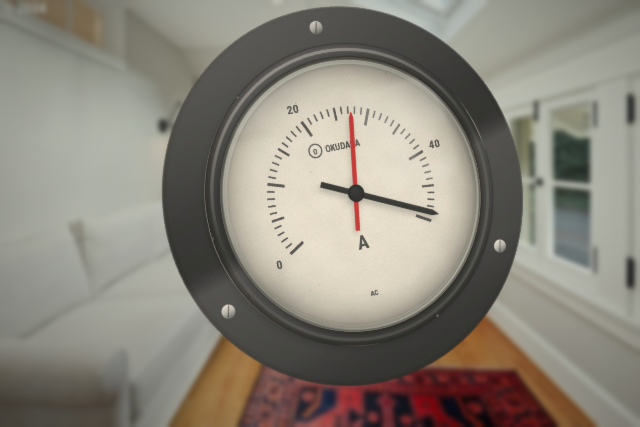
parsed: 49 A
